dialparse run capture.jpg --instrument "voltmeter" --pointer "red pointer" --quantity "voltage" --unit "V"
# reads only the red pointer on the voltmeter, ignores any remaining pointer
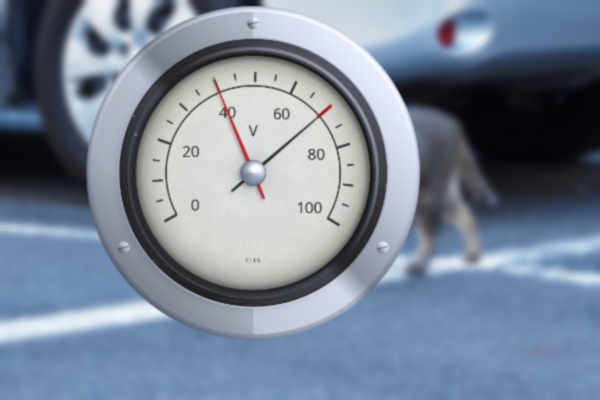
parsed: 40 V
